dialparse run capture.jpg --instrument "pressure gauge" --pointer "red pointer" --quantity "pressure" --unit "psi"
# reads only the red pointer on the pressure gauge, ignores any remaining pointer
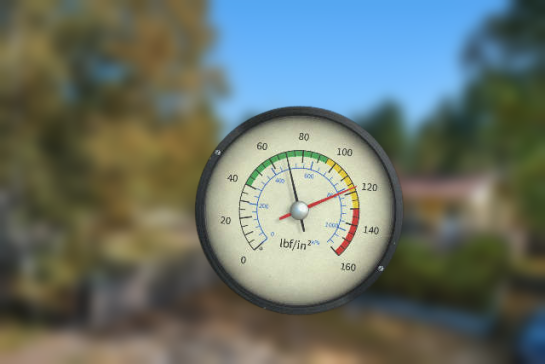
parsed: 117.5 psi
